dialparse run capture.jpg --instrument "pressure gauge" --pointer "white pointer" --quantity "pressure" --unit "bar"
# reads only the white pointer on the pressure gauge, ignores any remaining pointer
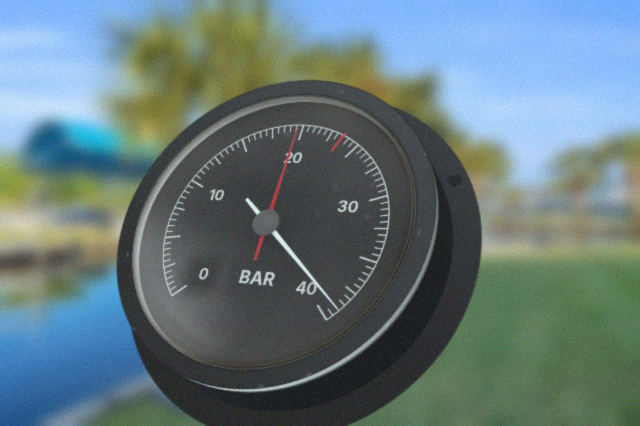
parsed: 39 bar
